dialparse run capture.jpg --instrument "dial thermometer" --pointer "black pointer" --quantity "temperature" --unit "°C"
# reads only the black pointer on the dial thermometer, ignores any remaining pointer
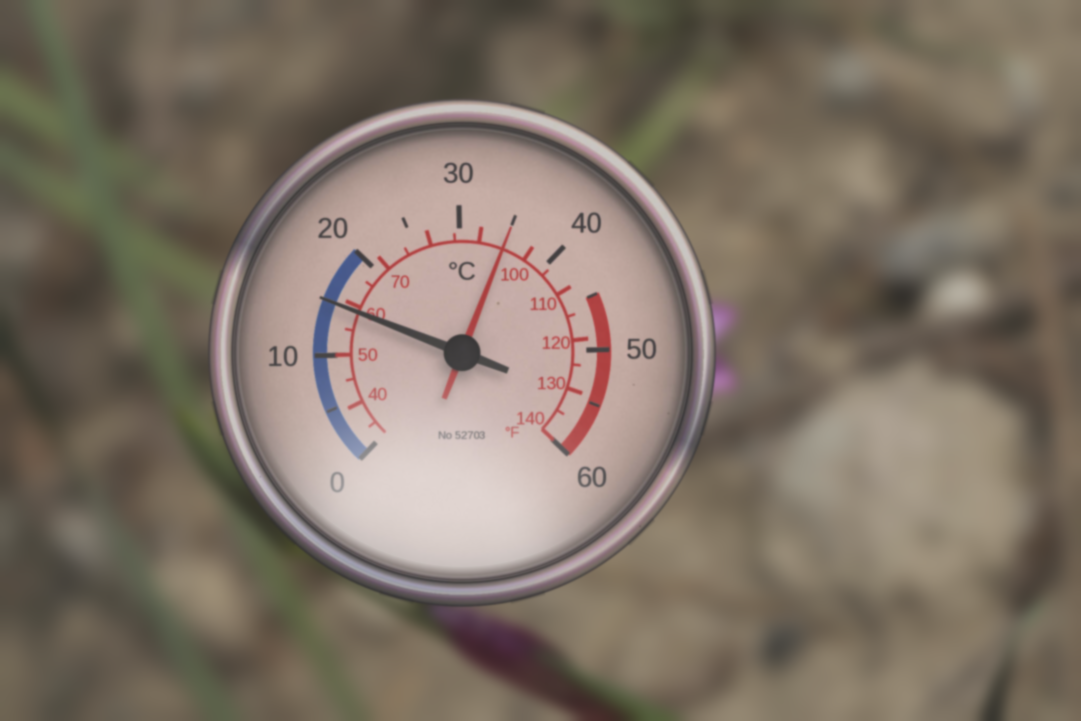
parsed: 15 °C
